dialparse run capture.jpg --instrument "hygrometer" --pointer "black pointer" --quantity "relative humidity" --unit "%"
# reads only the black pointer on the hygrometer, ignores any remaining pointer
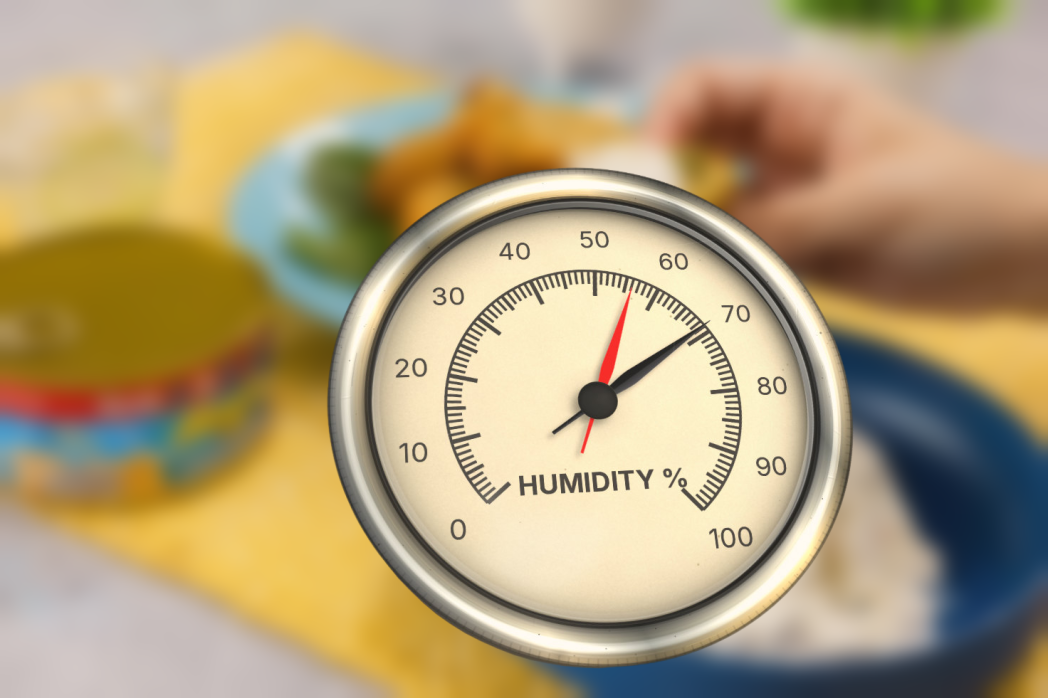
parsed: 69 %
